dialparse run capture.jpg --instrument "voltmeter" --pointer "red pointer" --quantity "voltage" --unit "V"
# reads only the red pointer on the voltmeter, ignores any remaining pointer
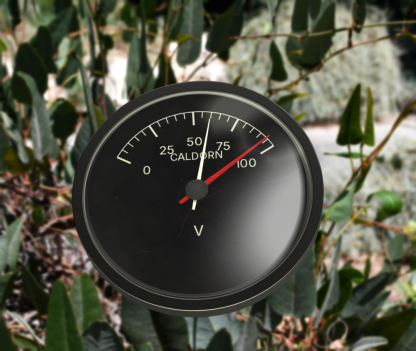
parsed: 95 V
